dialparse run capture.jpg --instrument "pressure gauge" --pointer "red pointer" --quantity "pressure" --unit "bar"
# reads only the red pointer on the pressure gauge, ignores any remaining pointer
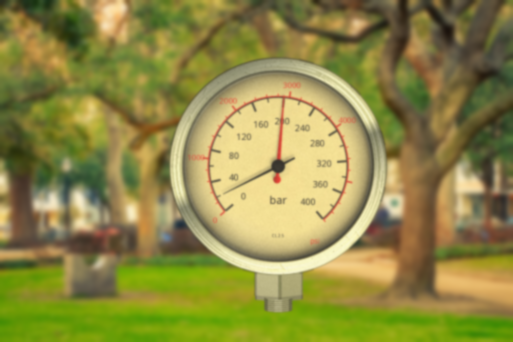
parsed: 200 bar
